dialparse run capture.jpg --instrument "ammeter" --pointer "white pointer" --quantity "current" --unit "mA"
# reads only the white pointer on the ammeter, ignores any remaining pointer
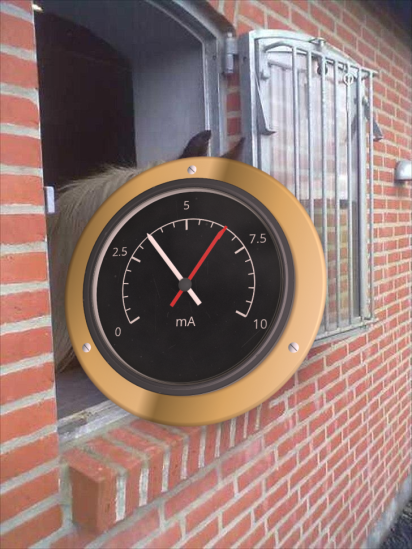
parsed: 3.5 mA
